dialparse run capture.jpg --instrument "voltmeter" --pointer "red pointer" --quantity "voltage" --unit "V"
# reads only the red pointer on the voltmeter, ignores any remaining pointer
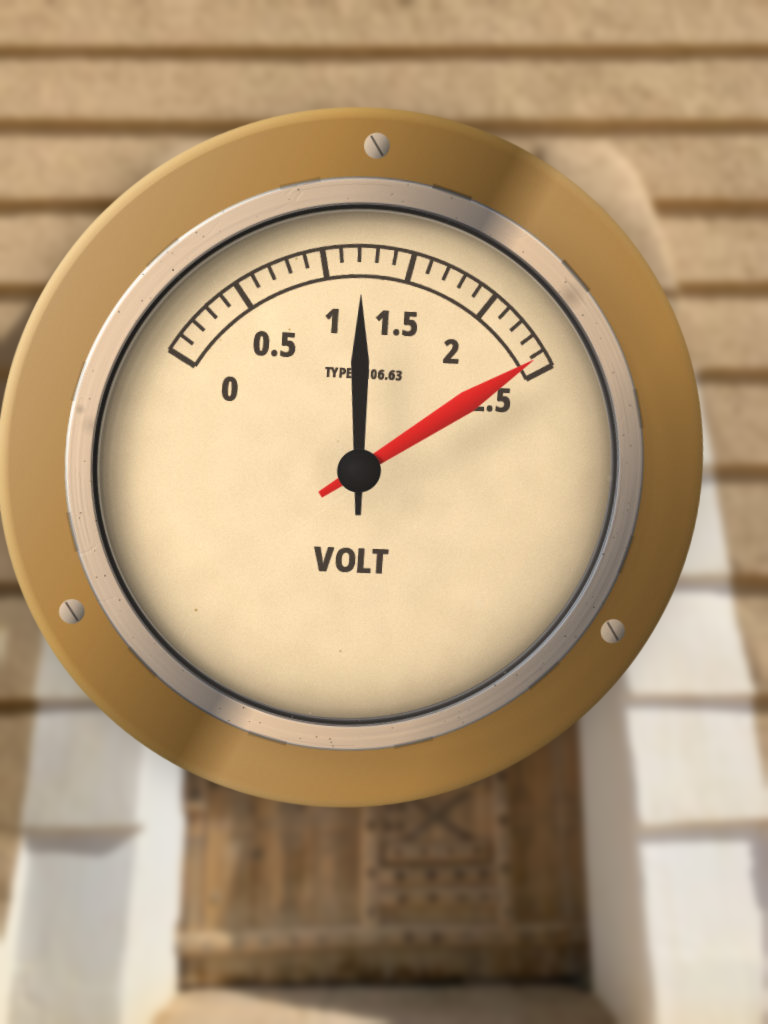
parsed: 2.4 V
